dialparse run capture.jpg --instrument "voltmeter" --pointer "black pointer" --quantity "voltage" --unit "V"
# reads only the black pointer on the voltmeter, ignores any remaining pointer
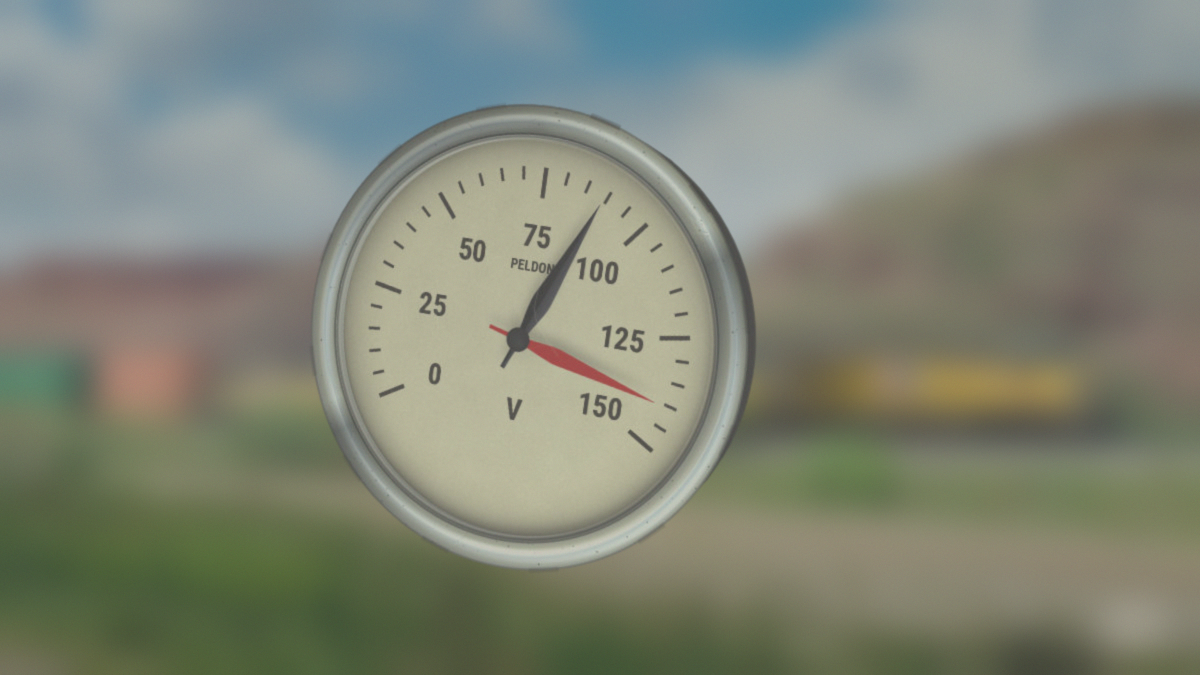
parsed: 90 V
